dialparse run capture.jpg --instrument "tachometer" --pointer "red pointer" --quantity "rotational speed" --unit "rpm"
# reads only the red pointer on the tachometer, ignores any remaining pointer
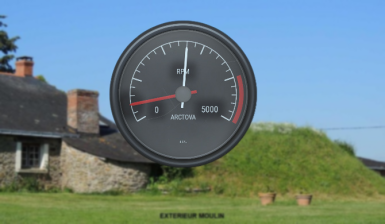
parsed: 400 rpm
